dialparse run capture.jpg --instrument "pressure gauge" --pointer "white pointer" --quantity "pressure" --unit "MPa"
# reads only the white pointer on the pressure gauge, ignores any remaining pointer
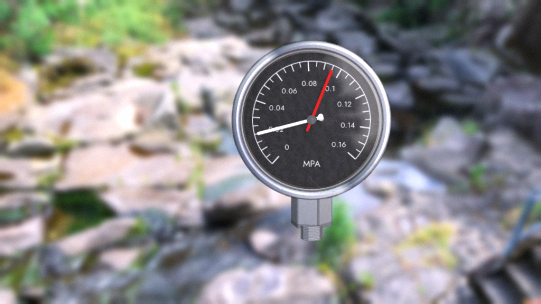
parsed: 0.02 MPa
